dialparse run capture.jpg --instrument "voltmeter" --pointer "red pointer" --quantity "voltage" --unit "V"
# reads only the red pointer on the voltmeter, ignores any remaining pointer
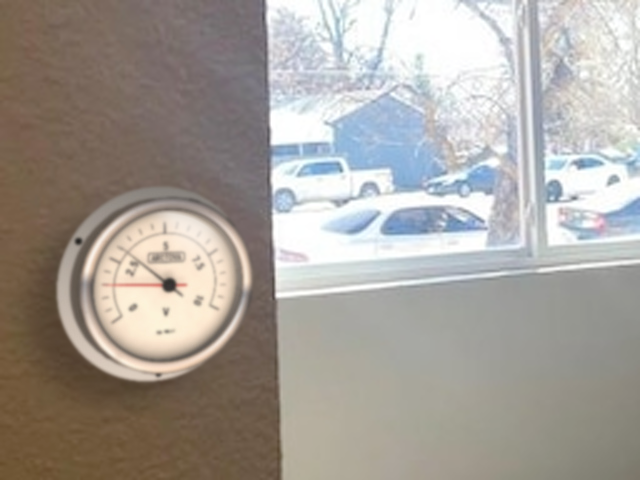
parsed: 1.5 V
